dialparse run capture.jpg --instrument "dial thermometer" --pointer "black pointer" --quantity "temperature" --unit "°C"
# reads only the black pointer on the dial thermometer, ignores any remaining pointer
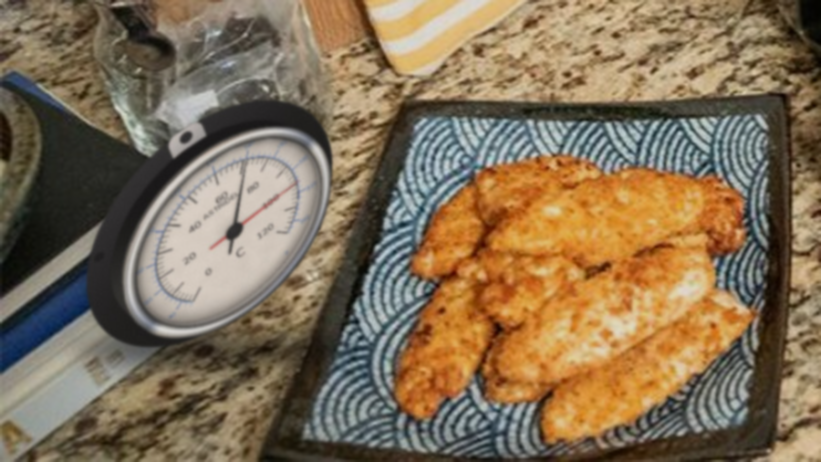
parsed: 70 °C
